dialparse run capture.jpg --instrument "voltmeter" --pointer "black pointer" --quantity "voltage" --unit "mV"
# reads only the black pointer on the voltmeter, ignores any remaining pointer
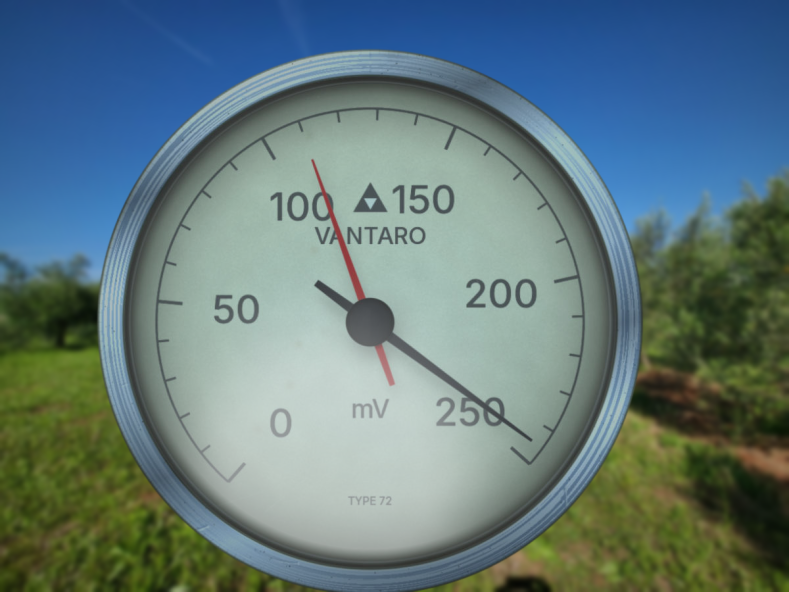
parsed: 245 mV
